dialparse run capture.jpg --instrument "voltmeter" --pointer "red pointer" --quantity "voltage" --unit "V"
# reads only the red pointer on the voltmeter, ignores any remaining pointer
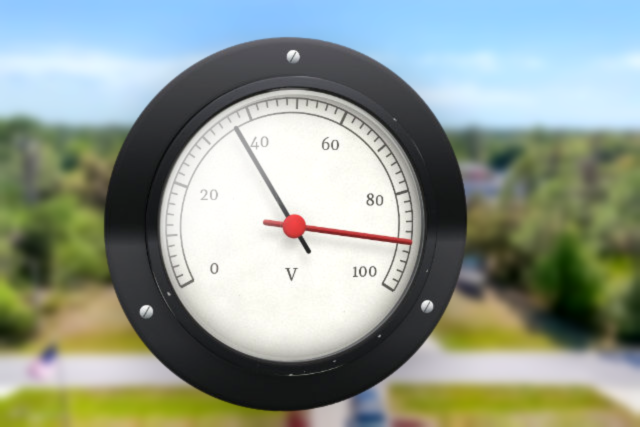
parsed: 90 V
